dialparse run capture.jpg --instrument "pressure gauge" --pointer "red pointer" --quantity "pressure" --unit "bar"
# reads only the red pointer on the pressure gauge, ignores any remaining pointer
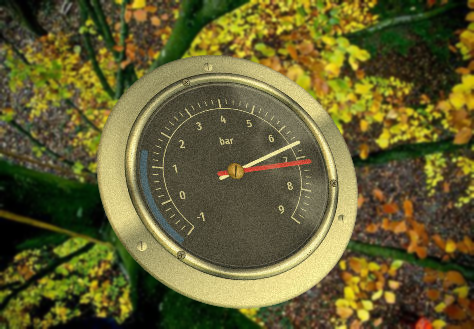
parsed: 7.2 bar
